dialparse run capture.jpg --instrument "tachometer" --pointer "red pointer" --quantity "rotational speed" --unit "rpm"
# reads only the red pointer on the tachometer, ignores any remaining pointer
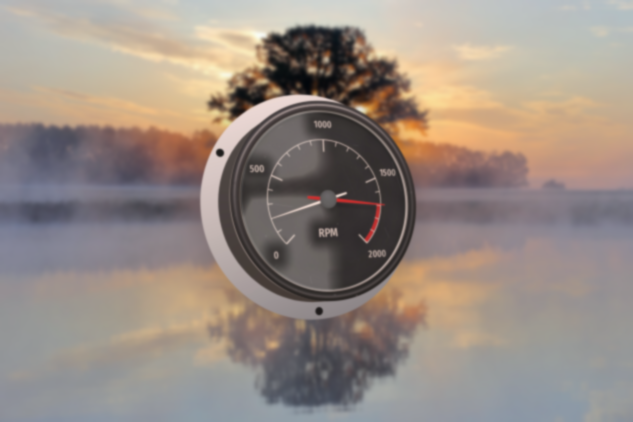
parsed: 1700 rpm
